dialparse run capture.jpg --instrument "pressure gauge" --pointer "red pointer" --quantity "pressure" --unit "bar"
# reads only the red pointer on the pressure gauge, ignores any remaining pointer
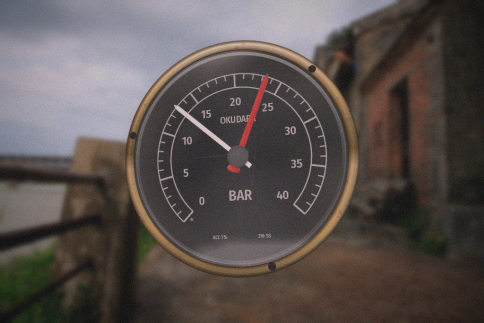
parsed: 23.5 bar
